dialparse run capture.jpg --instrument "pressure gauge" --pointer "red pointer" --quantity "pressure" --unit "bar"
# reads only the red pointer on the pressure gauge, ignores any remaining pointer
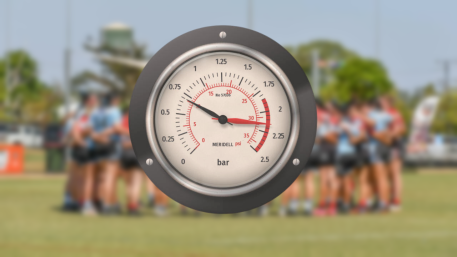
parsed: 2.15 bar
